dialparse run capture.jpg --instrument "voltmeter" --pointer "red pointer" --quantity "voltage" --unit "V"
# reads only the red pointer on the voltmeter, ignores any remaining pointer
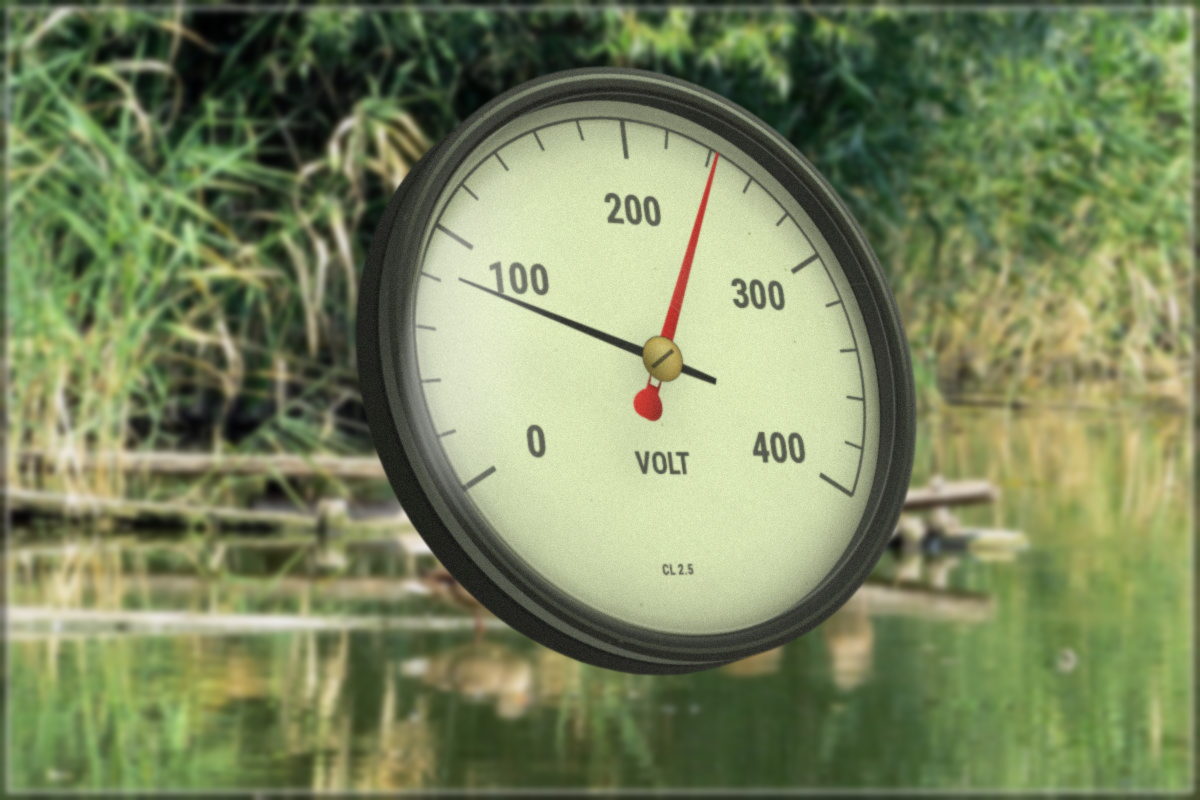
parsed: 240 V
